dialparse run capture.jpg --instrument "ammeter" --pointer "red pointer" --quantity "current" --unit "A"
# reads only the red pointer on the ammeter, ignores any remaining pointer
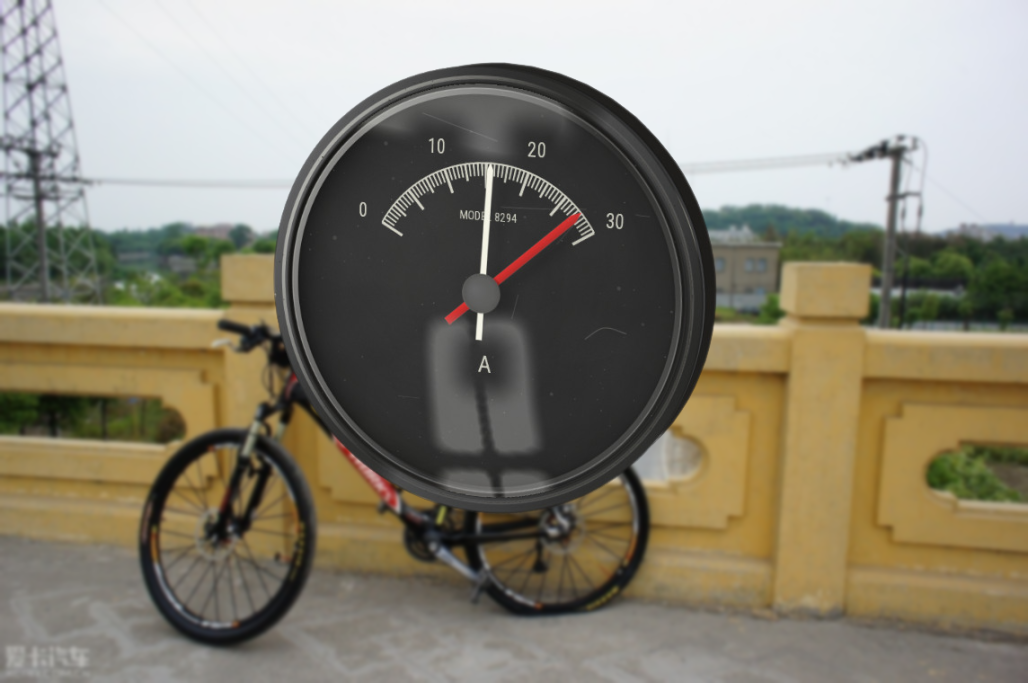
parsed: 27.5 A
